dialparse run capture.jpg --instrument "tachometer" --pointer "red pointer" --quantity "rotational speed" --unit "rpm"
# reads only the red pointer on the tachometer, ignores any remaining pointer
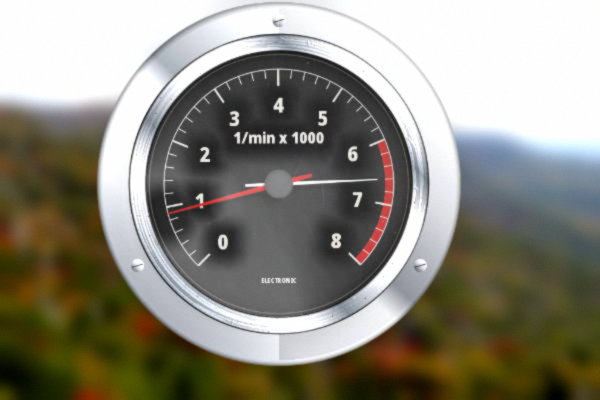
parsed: 900 rpm
